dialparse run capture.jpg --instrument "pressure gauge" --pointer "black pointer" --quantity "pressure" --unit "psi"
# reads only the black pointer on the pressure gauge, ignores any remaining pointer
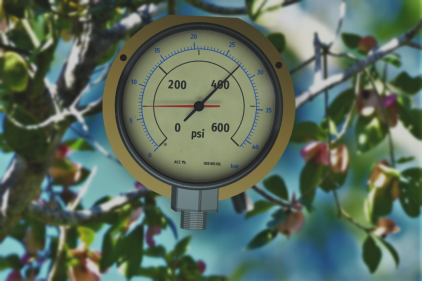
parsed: 400 psi
